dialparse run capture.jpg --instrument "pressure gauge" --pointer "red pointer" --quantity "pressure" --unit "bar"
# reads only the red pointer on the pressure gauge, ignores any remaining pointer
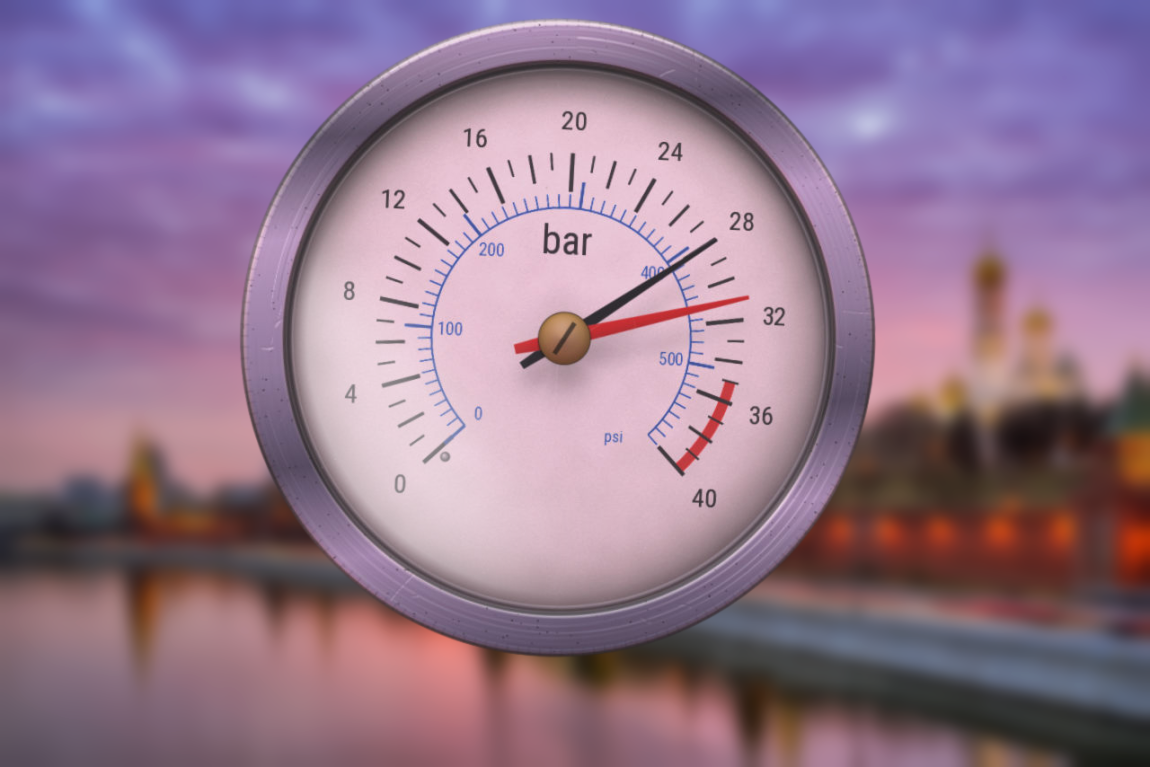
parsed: 31 bar
